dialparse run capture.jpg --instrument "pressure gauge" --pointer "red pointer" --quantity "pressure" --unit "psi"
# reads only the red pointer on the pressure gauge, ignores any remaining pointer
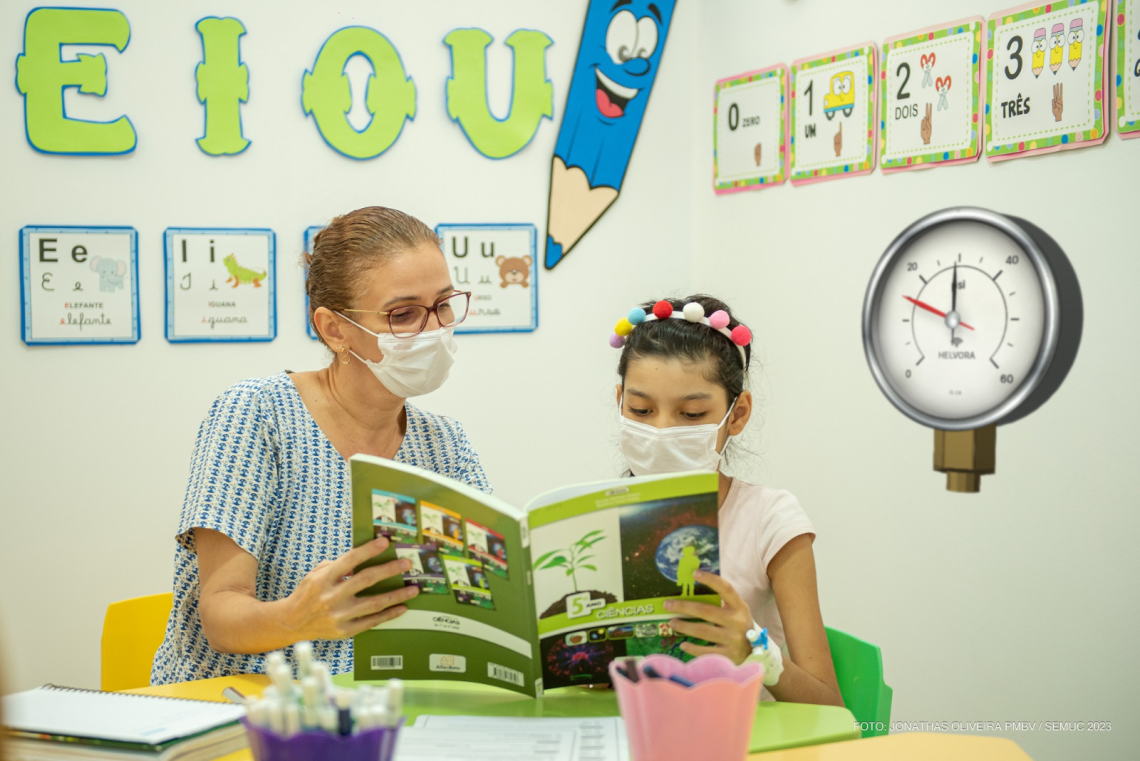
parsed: 15 psi
